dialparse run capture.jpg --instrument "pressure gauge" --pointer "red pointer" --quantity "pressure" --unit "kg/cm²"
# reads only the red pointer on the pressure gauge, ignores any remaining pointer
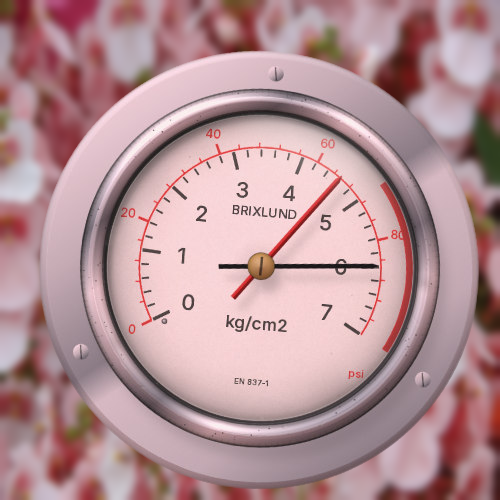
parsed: 4.6 kg/cm²
